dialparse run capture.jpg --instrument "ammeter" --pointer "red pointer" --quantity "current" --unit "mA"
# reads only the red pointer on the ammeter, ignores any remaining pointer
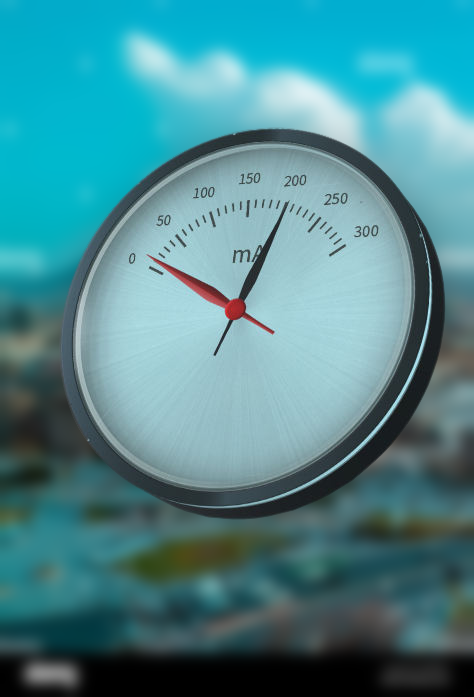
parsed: 10 mA
